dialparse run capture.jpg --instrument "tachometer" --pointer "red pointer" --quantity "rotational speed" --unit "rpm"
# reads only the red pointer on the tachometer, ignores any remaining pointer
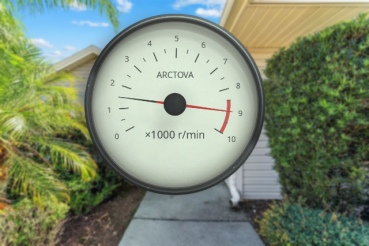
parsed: 9000 rpm
